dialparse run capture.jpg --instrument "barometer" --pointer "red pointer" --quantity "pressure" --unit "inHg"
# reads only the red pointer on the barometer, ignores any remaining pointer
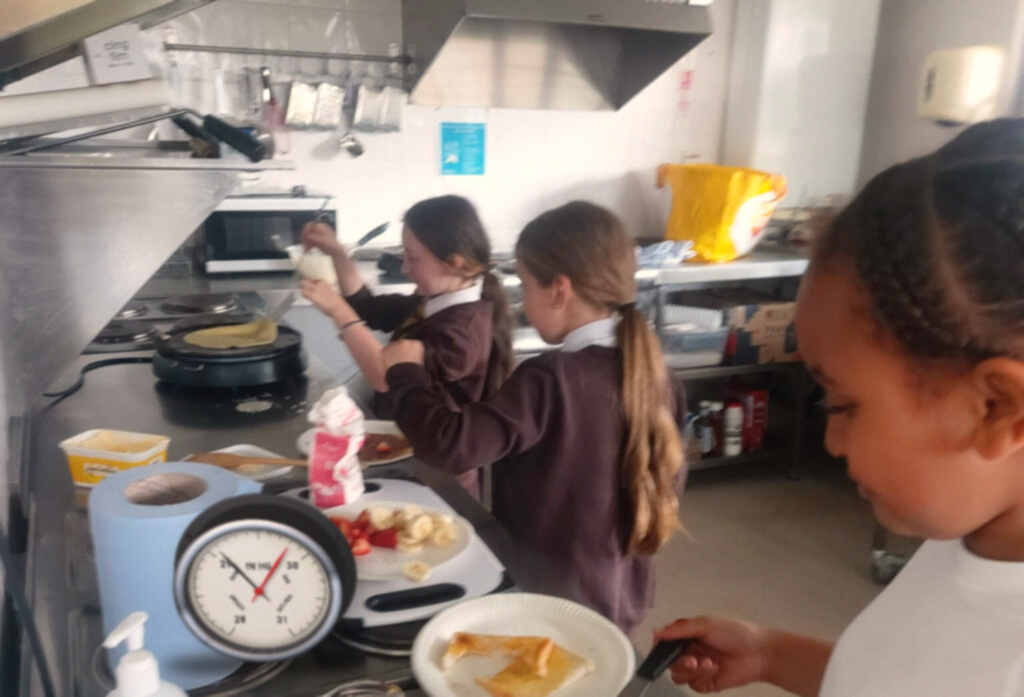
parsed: 29.8 inHg
